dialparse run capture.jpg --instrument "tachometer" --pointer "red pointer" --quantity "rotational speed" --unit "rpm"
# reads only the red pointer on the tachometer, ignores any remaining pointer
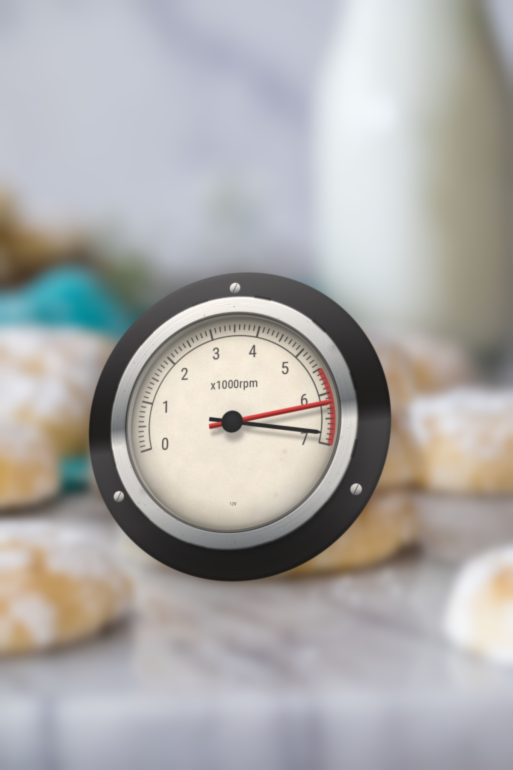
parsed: 6200 rpm
